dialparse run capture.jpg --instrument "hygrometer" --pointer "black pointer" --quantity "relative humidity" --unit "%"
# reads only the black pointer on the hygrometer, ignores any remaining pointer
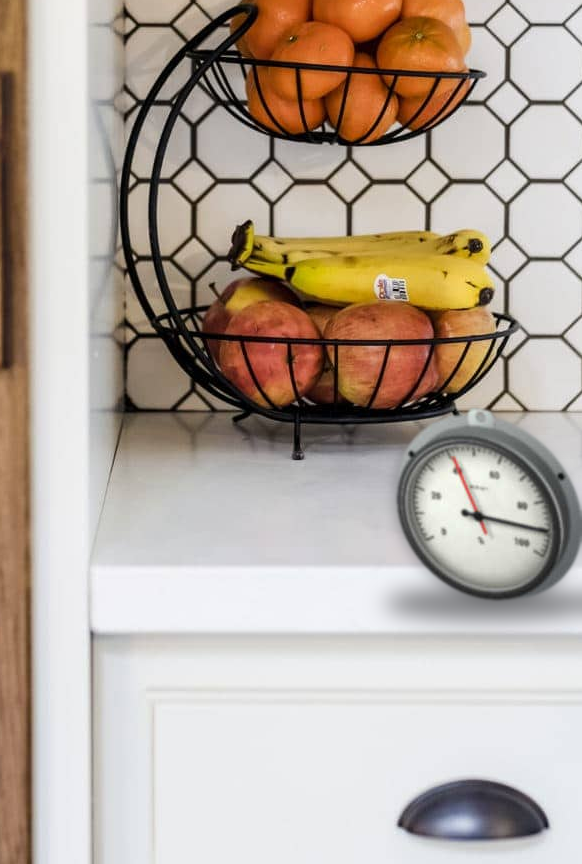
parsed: 90 %
